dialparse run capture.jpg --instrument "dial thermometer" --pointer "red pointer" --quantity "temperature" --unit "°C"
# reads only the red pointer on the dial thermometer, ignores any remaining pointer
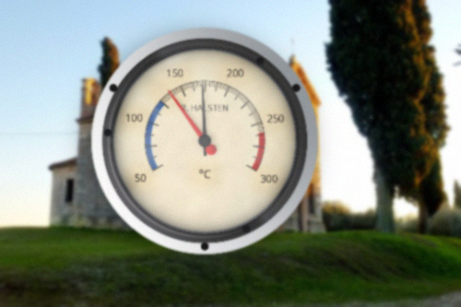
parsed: 137.5 °C
